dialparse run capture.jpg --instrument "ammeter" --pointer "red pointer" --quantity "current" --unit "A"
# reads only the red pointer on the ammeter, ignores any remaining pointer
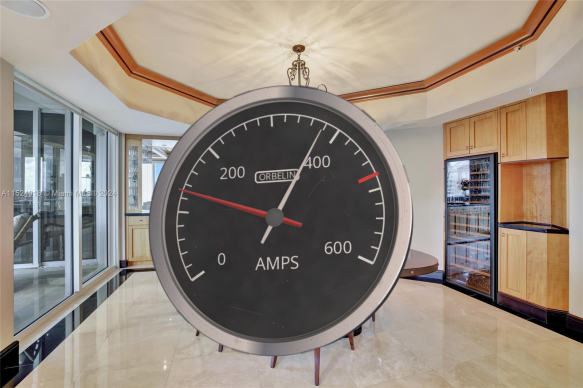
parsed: 130 A
